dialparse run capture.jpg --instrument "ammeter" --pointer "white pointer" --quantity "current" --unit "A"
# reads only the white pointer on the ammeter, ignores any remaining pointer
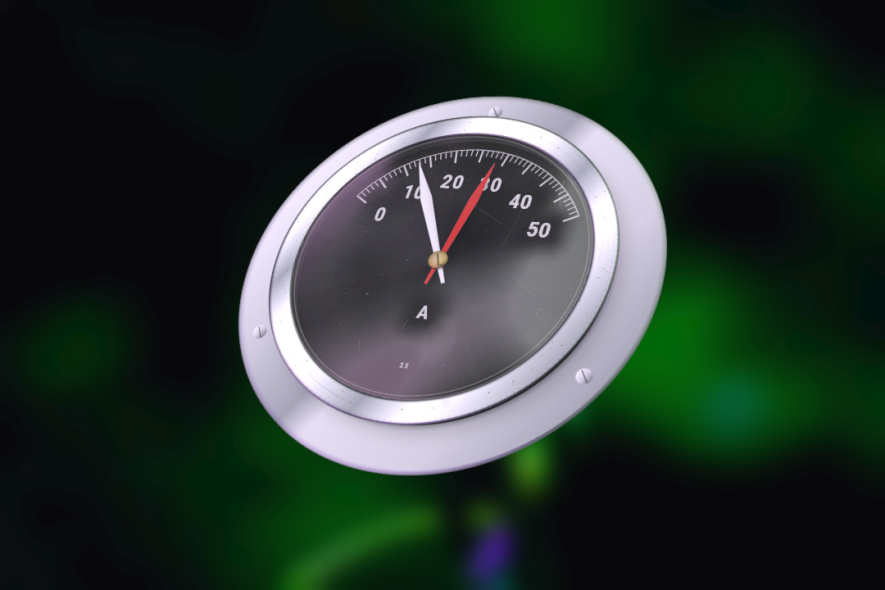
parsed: 13 A
